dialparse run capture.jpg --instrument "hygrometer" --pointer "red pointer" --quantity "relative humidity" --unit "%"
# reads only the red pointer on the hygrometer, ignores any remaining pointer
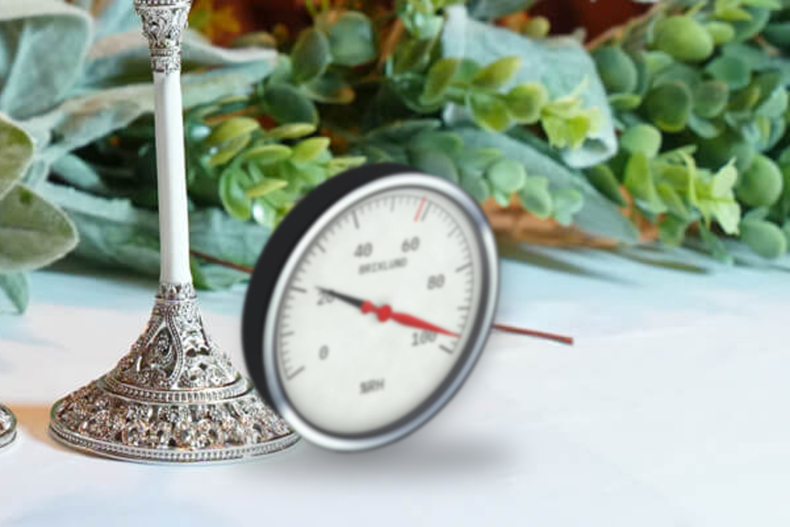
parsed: 96 %
